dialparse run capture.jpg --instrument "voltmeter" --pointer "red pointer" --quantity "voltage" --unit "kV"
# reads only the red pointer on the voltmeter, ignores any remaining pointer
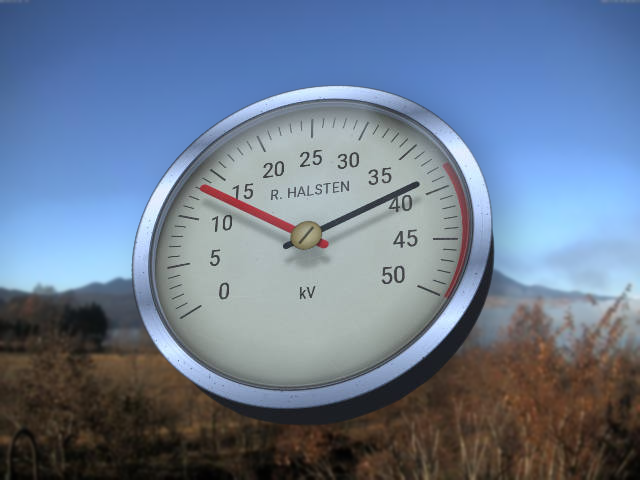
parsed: 13 kV
